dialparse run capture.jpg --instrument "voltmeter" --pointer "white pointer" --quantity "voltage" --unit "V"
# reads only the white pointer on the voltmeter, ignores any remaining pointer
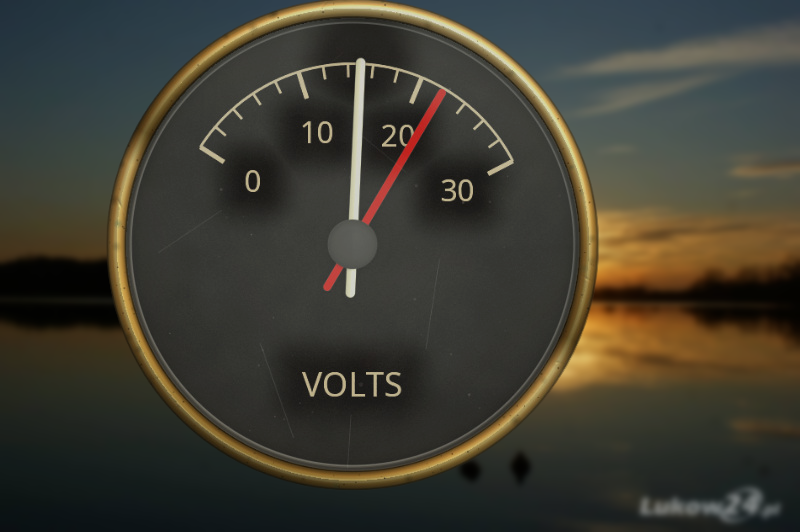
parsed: 15 V
